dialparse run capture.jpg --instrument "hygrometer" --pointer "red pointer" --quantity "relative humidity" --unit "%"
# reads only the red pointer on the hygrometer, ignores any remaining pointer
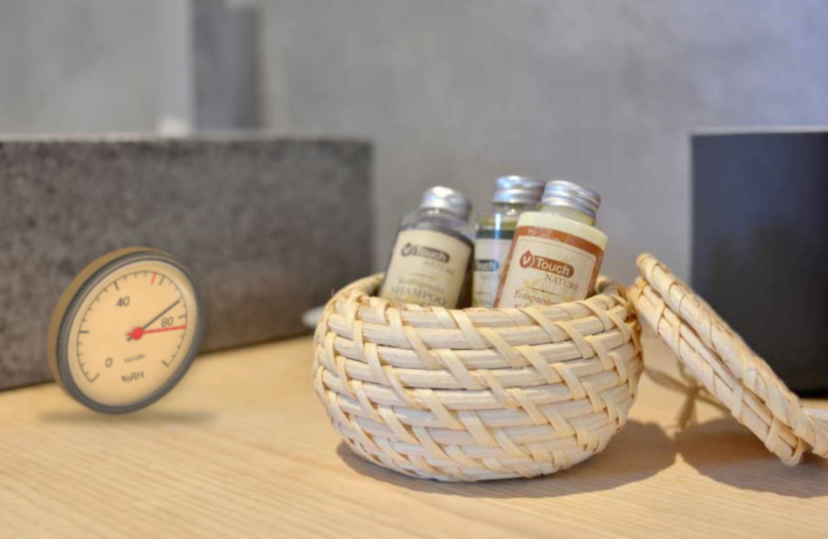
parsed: 84 %
